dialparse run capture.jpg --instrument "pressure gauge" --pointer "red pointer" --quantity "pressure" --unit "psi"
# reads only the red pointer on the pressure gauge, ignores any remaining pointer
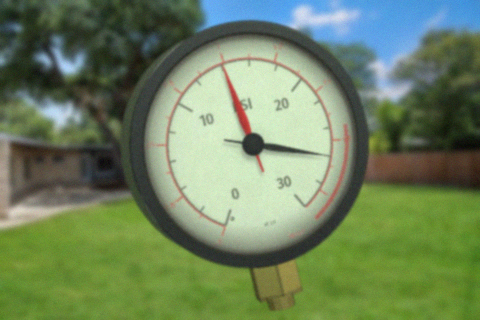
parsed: 14 psi
